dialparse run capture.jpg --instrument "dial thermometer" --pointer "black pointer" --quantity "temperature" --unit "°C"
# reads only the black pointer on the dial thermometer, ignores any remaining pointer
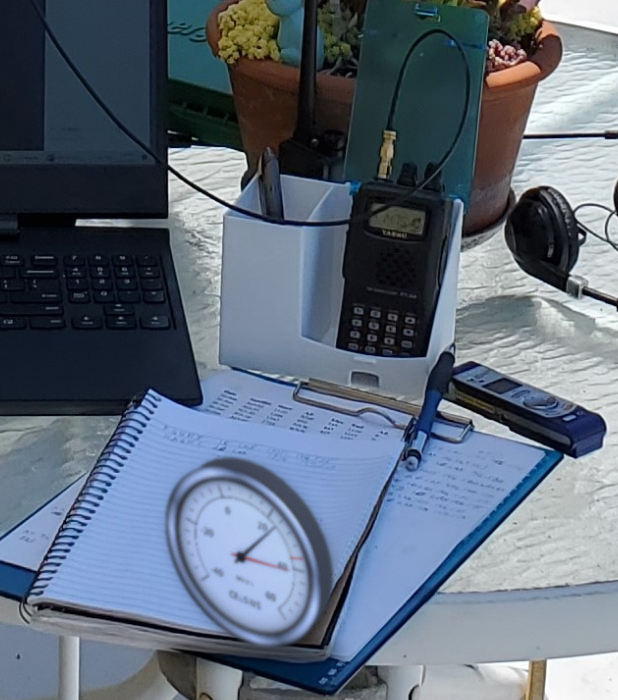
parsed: 24 °C
